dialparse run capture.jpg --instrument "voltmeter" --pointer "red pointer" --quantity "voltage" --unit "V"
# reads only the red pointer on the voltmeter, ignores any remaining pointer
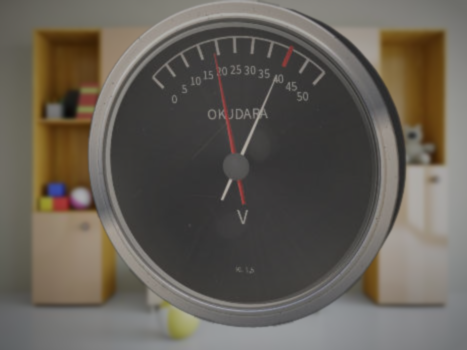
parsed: 20 V
